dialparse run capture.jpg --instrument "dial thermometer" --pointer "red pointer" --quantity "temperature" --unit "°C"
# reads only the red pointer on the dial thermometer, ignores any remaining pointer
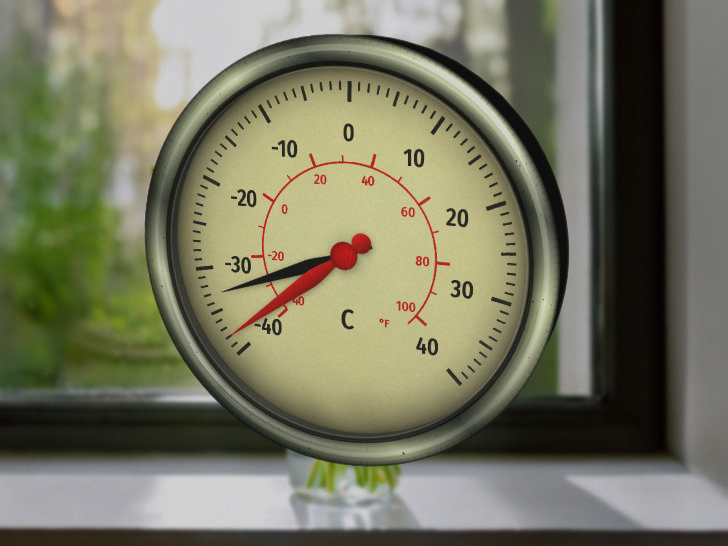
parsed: -38 °C
